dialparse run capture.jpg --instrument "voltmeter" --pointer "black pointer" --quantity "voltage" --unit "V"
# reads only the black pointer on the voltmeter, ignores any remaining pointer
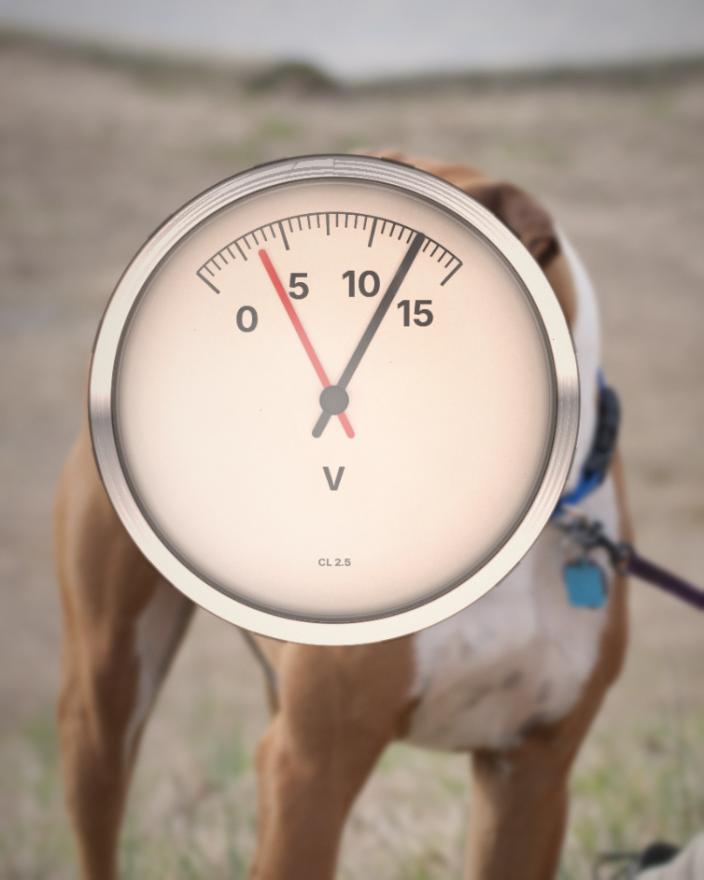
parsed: 12.5 V
